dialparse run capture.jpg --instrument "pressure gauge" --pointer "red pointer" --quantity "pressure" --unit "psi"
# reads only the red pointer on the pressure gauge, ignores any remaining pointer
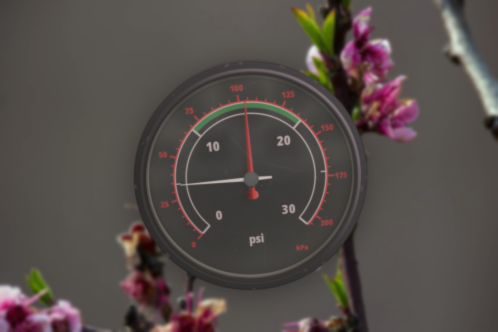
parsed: 15 psi
